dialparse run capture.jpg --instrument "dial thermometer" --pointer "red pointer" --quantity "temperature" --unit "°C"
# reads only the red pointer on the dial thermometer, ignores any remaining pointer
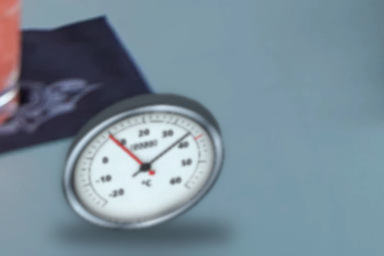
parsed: 10 °C
